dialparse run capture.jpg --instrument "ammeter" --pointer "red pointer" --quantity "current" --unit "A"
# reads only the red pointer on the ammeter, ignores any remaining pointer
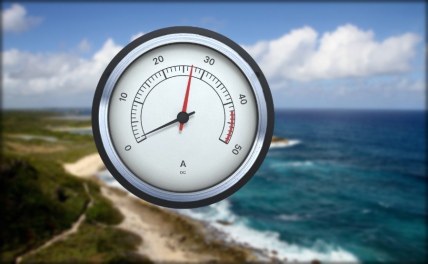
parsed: 27 A
